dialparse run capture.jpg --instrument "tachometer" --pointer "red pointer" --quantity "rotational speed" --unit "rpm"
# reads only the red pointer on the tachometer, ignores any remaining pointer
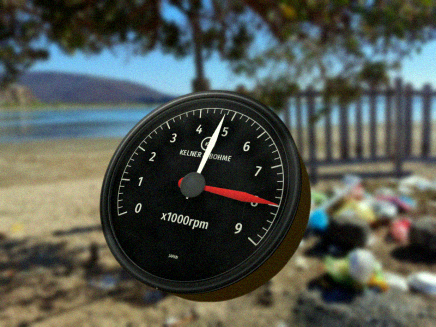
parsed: 8000 rpm
